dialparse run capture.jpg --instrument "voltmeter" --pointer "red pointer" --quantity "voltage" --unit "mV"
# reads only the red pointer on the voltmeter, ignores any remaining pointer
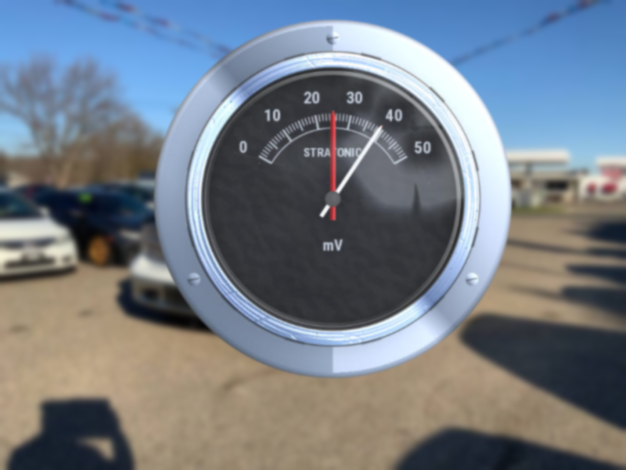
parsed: 25 mV
